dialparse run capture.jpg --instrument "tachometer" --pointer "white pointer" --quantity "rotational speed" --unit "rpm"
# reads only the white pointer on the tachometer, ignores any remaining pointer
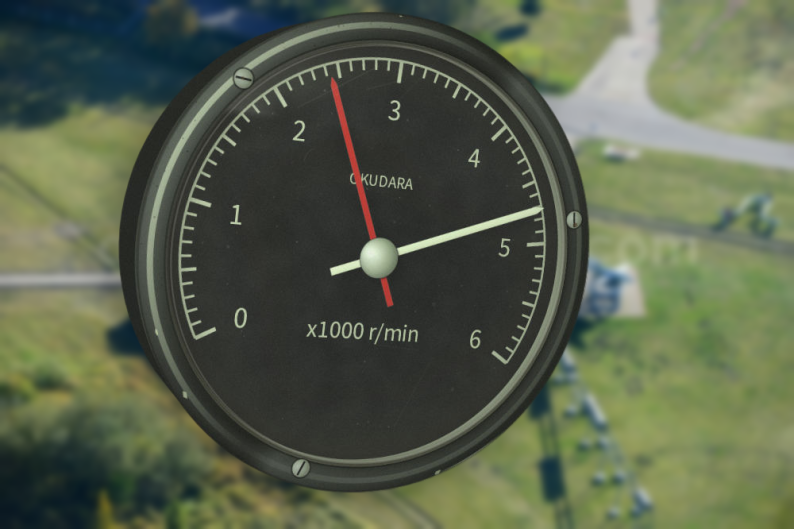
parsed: 4700 rpm
